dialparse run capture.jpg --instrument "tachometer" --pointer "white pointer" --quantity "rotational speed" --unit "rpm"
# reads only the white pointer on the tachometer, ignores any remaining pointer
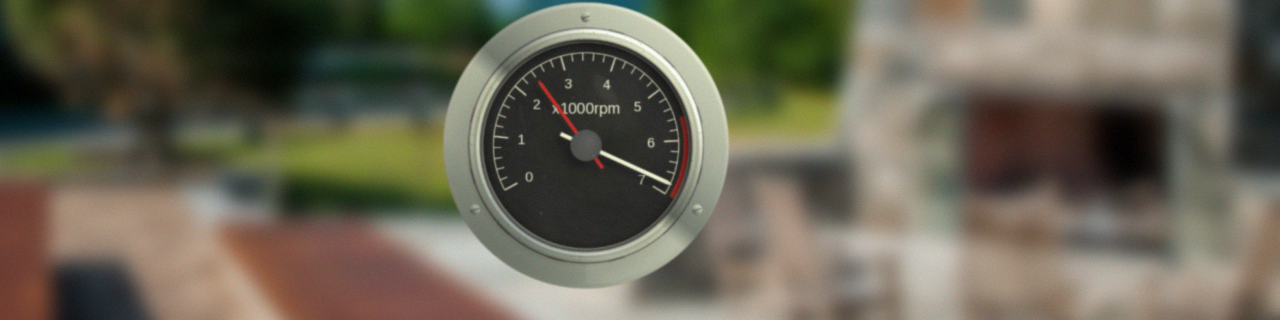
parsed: 6800 rpm
